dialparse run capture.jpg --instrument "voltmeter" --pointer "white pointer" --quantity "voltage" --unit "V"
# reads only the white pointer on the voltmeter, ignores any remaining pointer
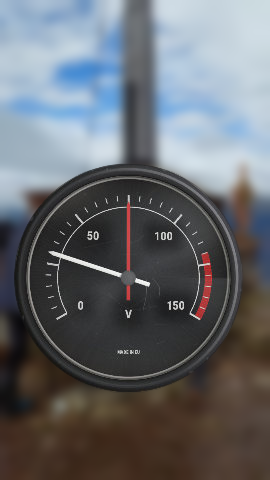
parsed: 30 V
